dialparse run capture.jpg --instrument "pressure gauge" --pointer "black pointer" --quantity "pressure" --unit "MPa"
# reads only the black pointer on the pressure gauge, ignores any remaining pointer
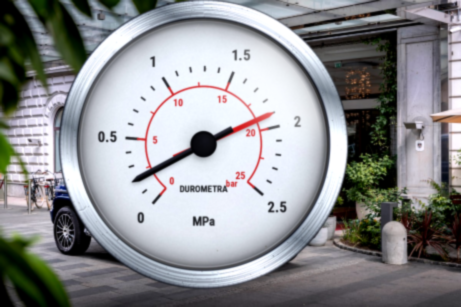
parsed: 0.2 MPa
